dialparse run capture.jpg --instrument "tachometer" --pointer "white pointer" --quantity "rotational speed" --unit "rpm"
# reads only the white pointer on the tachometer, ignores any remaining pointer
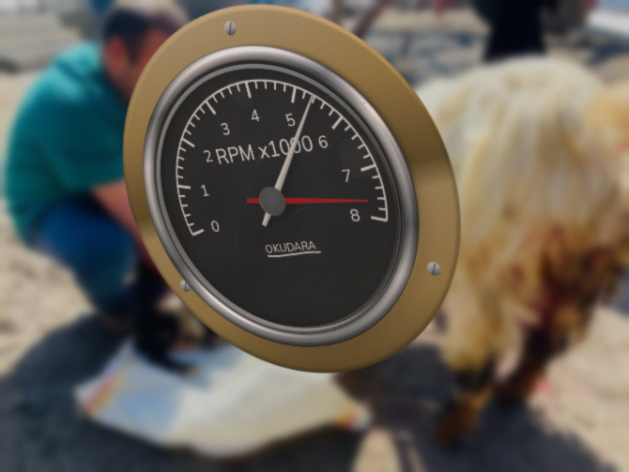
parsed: 5400 rpm
